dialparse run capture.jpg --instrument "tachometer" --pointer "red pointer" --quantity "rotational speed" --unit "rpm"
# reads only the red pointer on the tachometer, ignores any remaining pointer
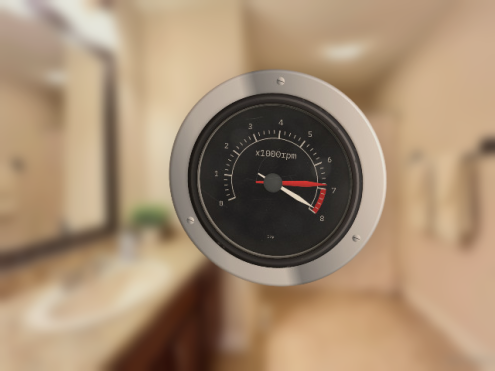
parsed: 6800 rpm
